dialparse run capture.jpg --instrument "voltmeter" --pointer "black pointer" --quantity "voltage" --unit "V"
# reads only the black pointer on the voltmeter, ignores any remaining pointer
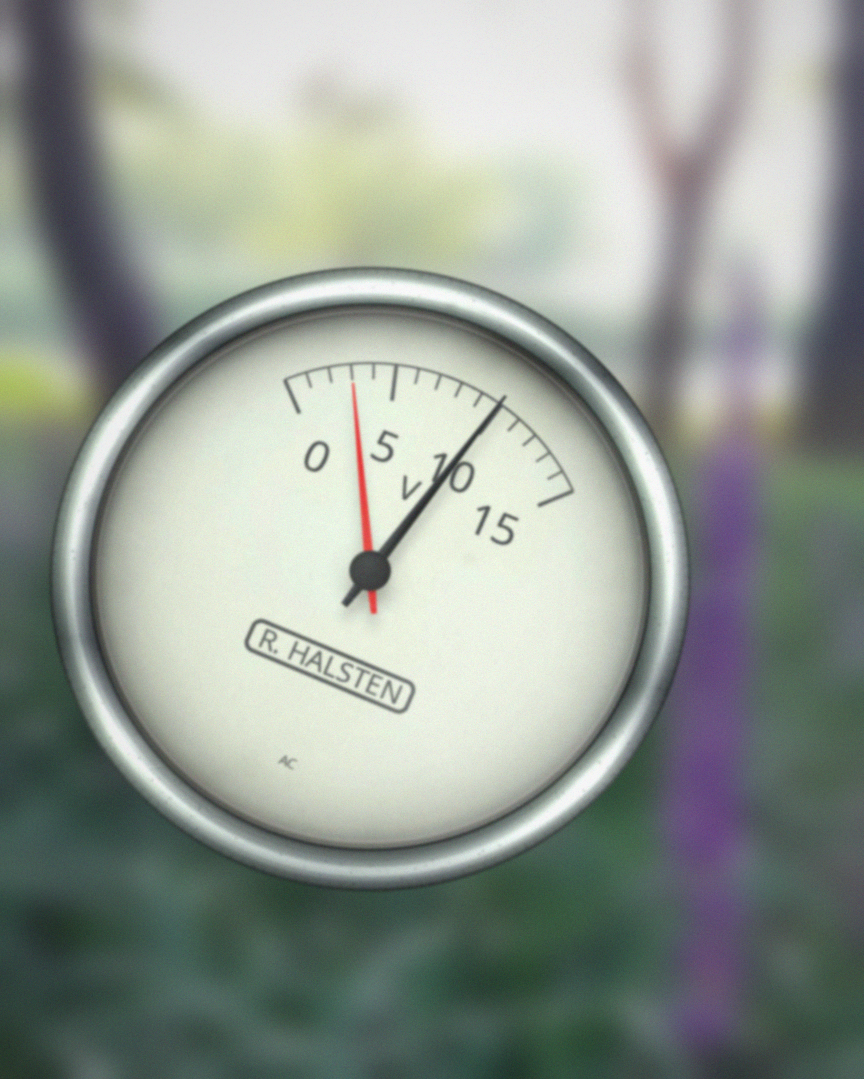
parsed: 10 V
